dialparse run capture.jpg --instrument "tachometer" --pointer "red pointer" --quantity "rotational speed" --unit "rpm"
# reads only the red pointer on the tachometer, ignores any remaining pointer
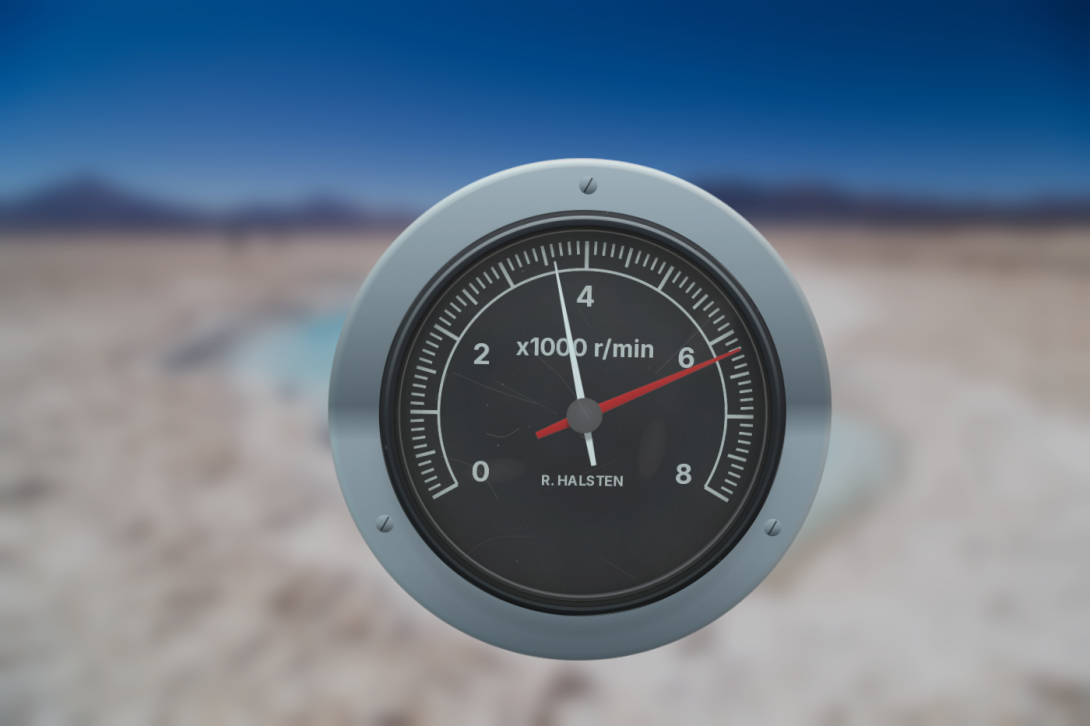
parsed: 6200 rpm
